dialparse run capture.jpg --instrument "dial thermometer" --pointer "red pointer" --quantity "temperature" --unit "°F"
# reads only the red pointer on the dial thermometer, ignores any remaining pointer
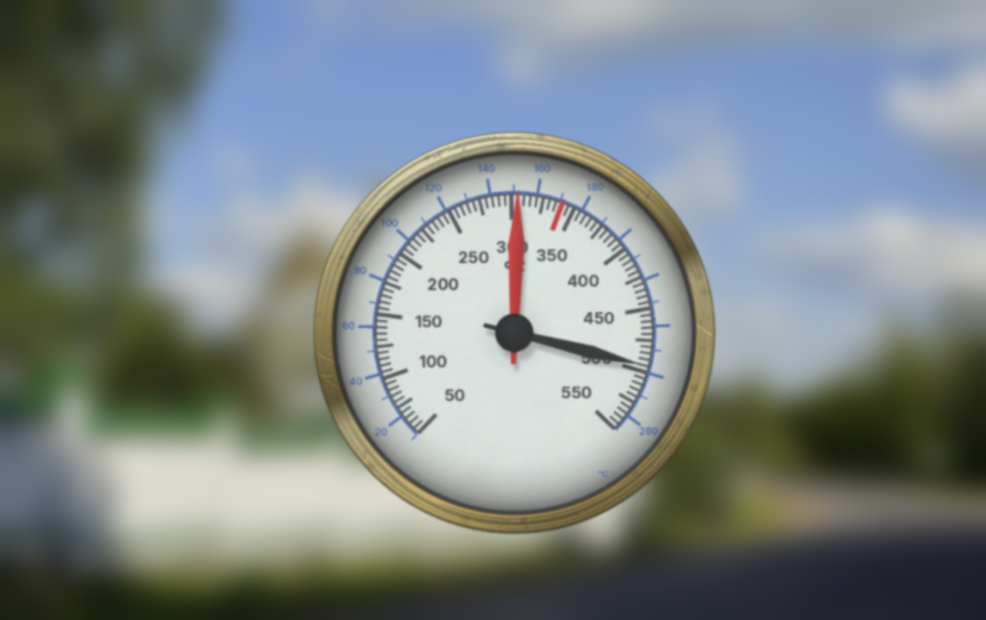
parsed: 305 °F
